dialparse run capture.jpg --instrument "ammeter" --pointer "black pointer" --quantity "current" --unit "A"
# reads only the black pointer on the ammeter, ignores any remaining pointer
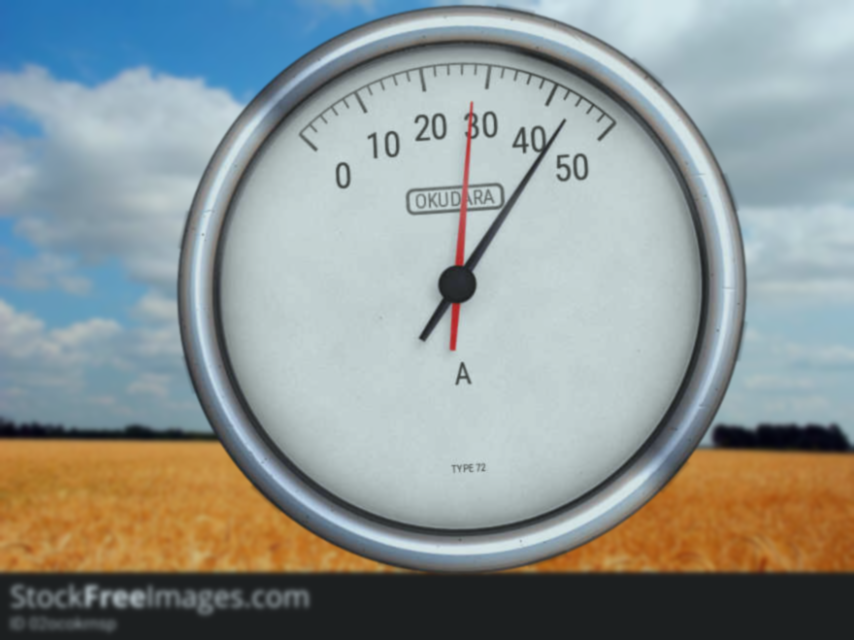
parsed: 44 A
